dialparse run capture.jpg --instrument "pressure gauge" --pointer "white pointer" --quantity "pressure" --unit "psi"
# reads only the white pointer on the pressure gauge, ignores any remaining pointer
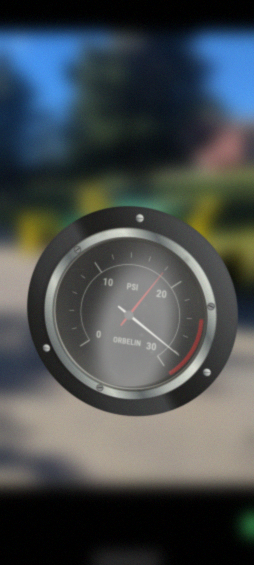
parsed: 28 psi
